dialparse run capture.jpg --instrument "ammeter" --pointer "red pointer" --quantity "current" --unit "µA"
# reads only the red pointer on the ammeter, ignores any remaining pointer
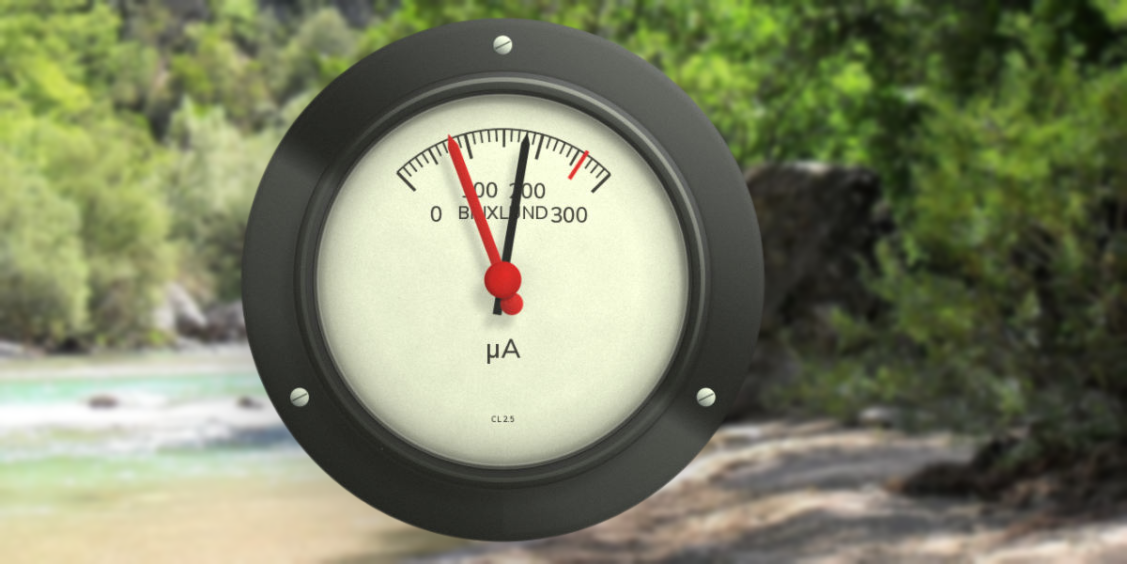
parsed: 80 µA
